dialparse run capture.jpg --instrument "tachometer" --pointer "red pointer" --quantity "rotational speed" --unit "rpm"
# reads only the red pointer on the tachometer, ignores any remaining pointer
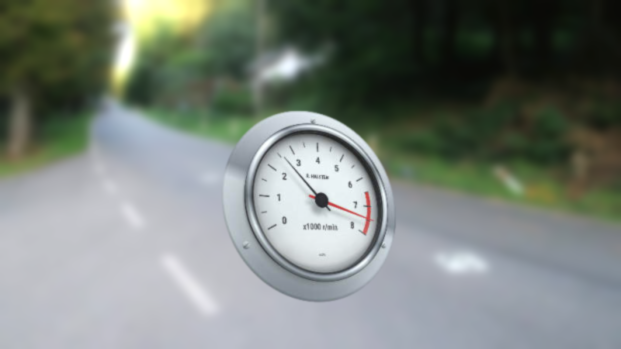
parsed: 7500 rpm
